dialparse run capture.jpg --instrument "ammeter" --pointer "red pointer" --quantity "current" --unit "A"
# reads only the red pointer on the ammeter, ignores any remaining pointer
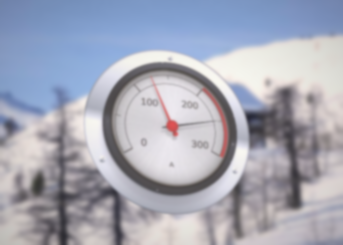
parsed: 125 A
